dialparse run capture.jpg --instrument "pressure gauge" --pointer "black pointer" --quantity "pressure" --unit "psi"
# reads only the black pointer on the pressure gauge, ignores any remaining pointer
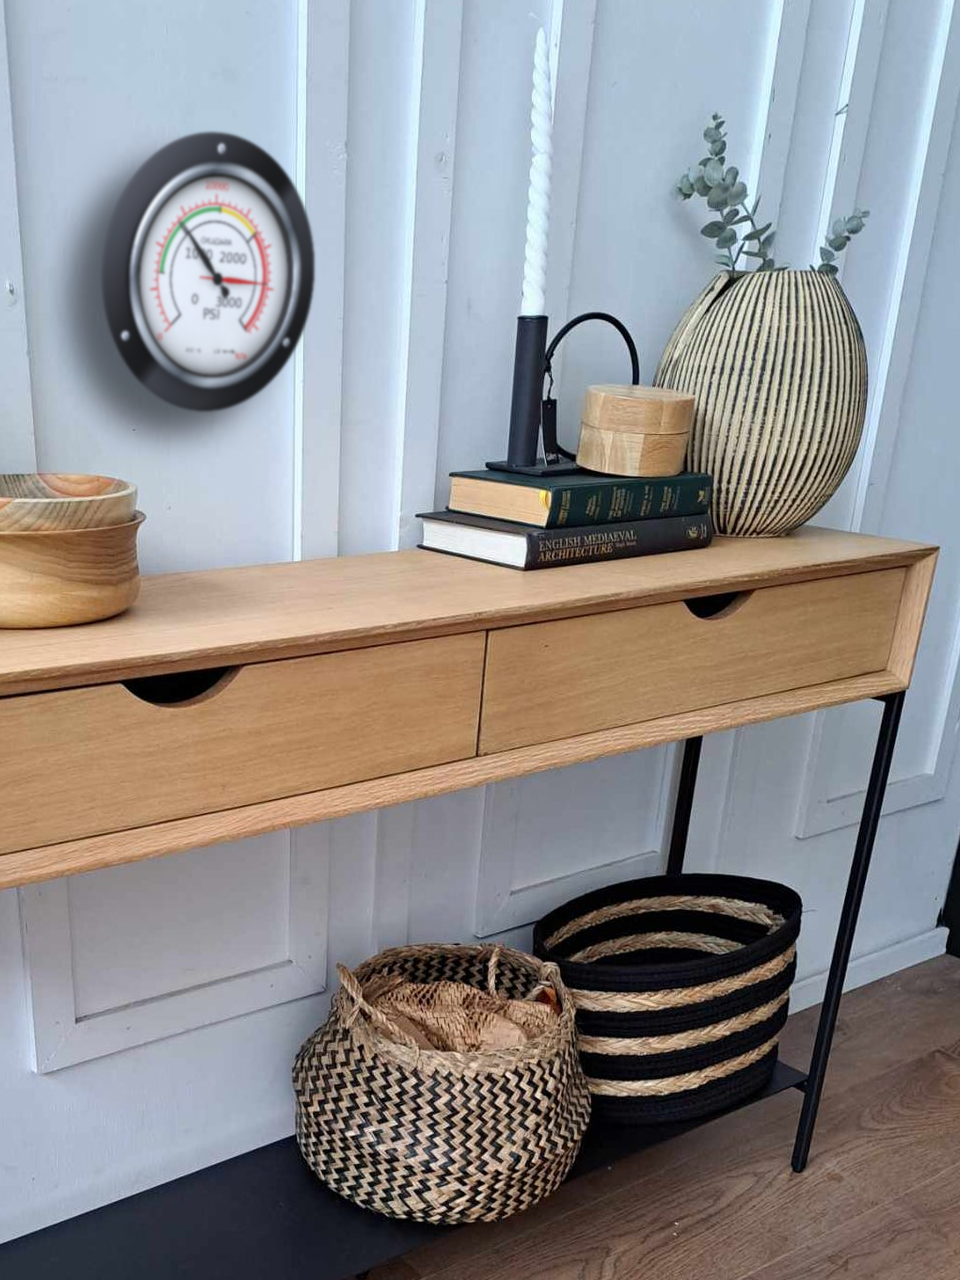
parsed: 1000 psi
